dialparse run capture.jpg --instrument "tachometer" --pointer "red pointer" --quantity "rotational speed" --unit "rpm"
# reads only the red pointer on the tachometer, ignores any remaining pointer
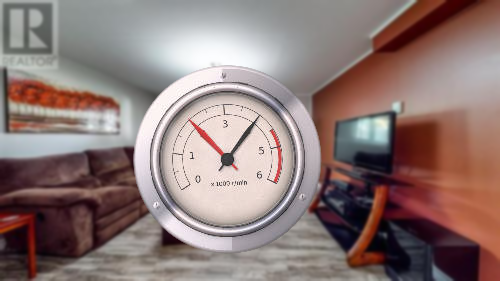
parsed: 2000 rpm
